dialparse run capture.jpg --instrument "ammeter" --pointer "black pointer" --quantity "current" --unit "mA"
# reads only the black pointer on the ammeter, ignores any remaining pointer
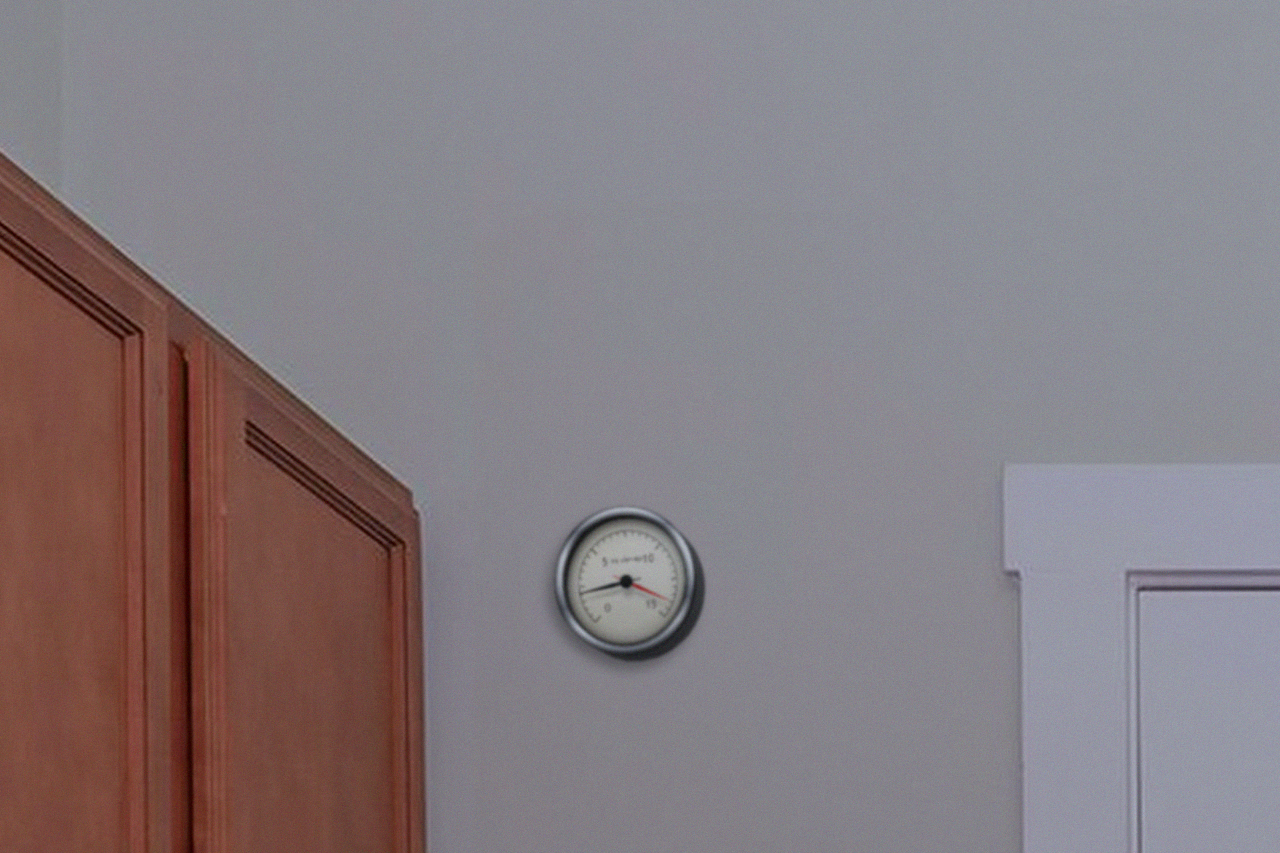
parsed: 2 mA
